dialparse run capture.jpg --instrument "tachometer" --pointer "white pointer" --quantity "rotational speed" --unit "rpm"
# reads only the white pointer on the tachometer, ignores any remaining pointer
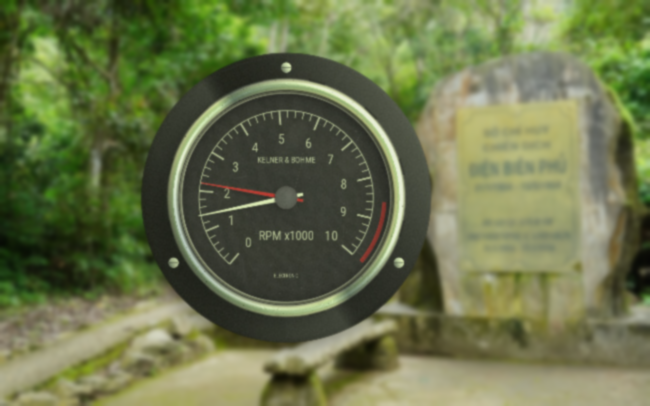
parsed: 1400 rpm
